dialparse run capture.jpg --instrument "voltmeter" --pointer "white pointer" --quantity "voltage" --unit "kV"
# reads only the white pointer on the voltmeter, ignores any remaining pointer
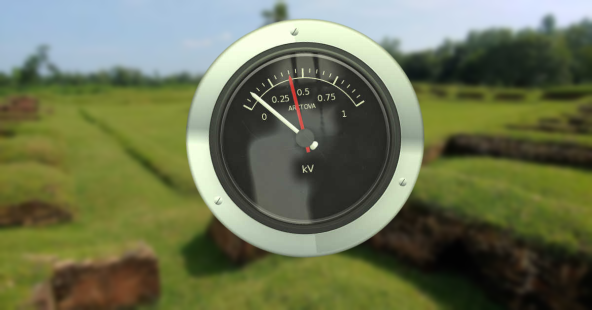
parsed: 0.1 kV
